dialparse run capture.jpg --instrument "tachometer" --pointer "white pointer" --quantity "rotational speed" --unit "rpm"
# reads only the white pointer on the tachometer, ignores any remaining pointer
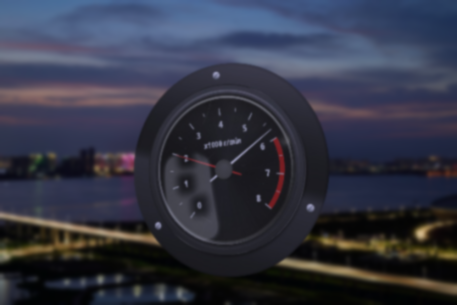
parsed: 5750 rpm
